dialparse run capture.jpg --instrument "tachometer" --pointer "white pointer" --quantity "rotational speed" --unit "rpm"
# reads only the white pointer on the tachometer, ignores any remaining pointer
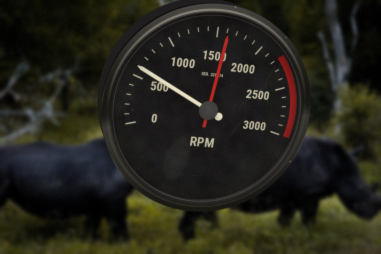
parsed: 600 rpm
